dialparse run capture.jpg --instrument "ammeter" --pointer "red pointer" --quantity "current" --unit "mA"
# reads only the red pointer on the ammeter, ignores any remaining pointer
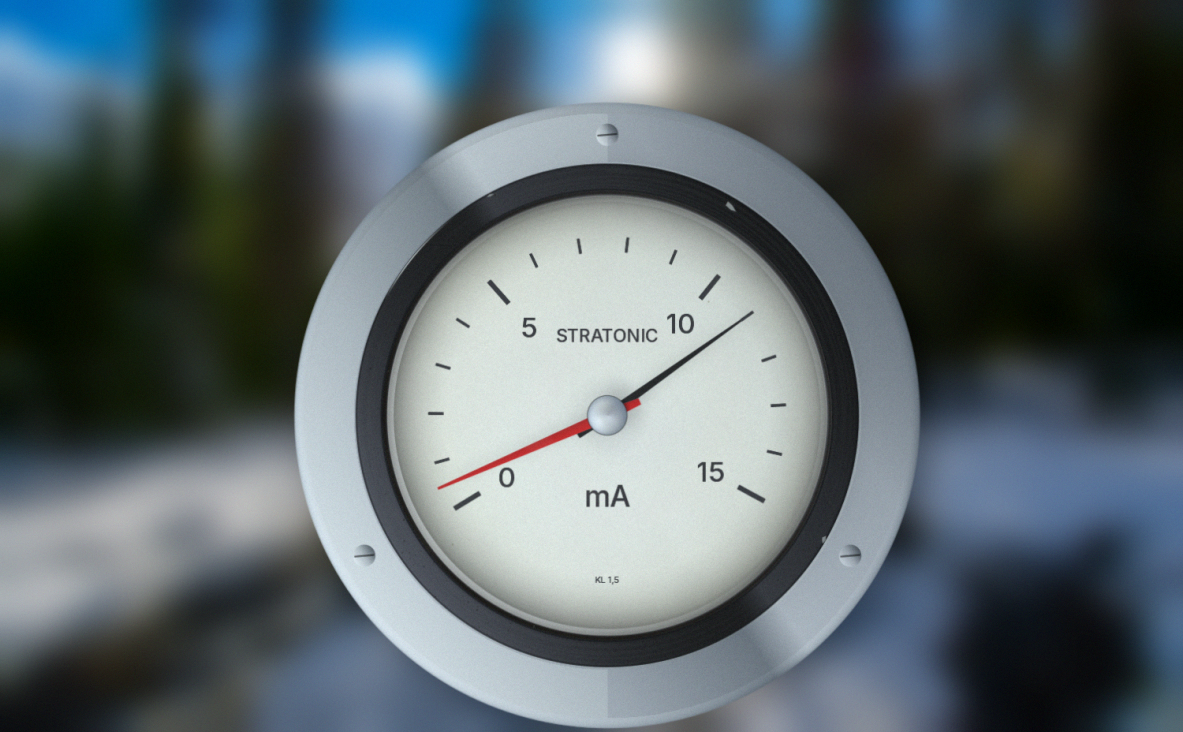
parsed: 0.5 mA
